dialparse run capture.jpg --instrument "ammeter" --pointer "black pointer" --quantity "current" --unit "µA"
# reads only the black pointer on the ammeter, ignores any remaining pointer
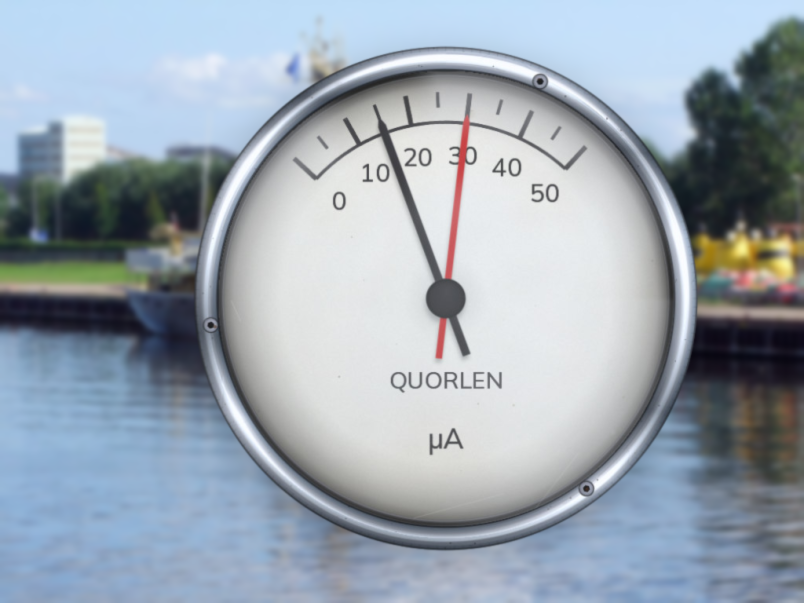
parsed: 15 µA
